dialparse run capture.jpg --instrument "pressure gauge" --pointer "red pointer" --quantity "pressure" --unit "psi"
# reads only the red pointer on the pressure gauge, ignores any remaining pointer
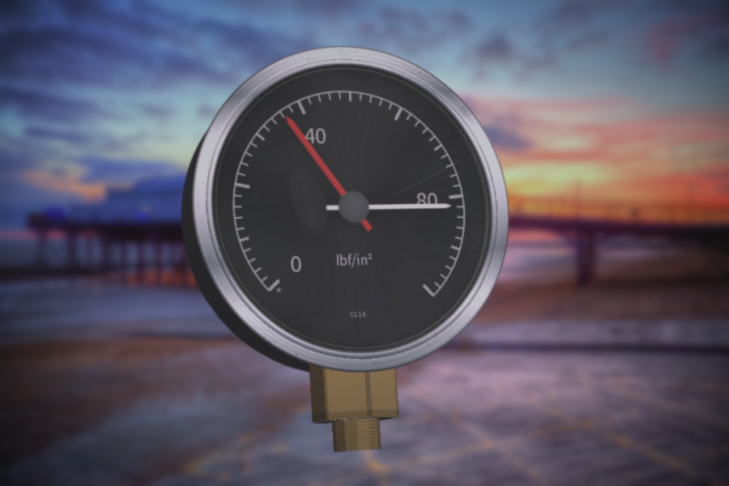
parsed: 36 psi
